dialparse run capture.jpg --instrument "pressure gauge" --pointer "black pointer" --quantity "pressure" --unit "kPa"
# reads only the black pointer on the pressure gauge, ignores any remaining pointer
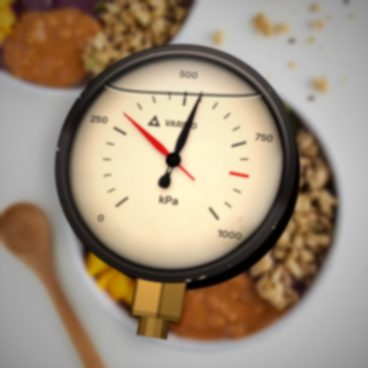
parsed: 550 kPa
